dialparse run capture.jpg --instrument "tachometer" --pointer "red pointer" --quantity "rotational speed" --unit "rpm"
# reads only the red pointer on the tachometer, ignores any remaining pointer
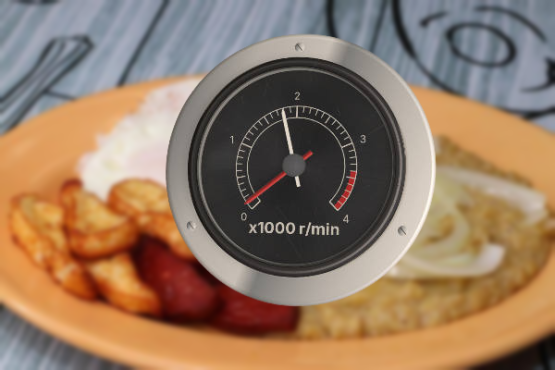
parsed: 100 rpm
